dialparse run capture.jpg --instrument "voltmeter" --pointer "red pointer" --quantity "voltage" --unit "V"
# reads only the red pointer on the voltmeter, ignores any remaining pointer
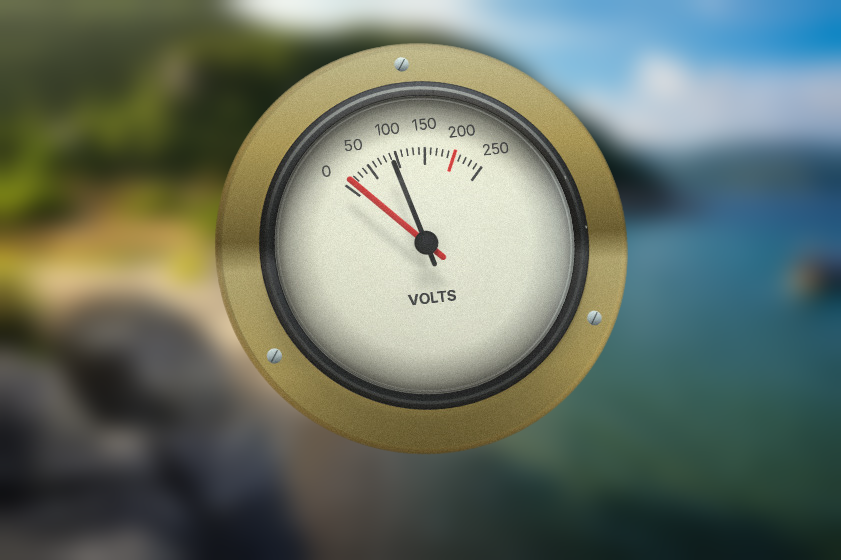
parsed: 10 V
